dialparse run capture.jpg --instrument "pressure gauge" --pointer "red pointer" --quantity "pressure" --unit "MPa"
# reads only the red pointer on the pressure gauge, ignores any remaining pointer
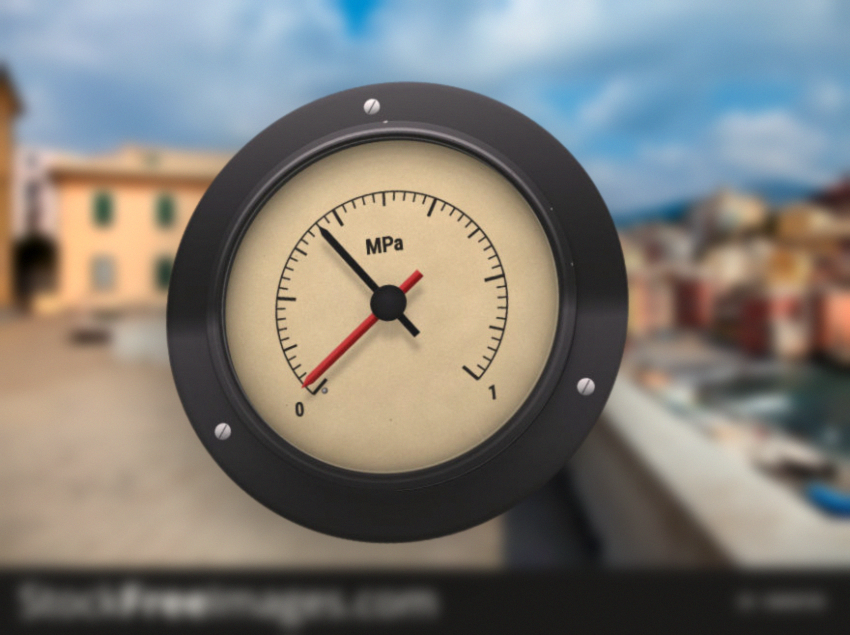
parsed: 0.02 MPa
